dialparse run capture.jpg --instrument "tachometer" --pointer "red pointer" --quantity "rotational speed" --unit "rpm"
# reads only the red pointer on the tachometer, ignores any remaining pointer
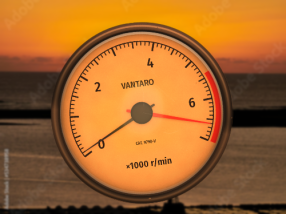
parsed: 6600 rpm
